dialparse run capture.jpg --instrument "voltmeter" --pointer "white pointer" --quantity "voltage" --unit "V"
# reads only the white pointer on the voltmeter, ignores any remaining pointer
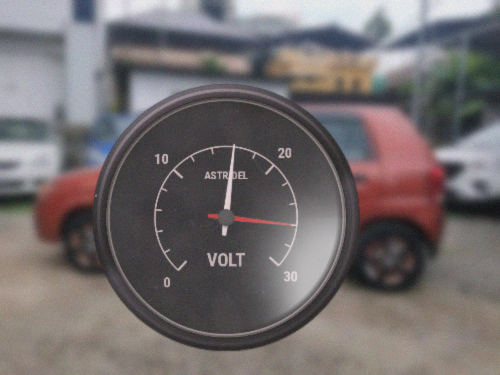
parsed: 16 V
